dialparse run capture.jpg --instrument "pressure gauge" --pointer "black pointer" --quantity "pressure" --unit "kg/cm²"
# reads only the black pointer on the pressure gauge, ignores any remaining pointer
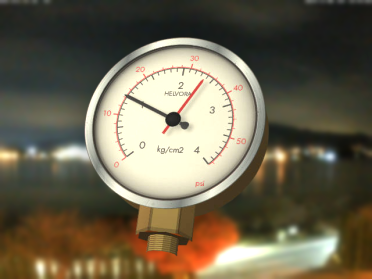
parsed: 1 kg/cm²
